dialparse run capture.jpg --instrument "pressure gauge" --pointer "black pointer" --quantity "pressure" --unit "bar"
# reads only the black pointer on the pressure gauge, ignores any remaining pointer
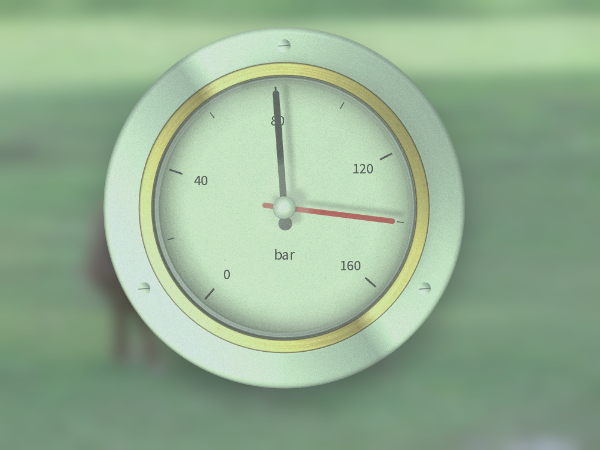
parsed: 80 bar
